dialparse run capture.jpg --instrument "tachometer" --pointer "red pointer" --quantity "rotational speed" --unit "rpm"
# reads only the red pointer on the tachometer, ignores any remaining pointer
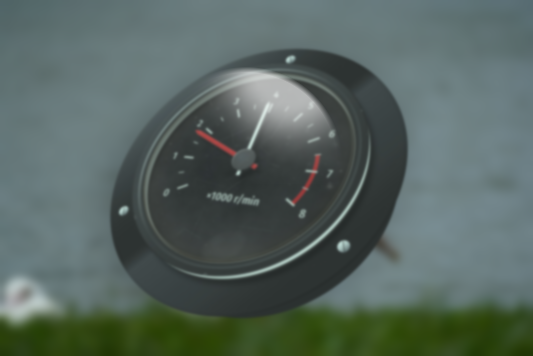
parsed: 1750 rpm
